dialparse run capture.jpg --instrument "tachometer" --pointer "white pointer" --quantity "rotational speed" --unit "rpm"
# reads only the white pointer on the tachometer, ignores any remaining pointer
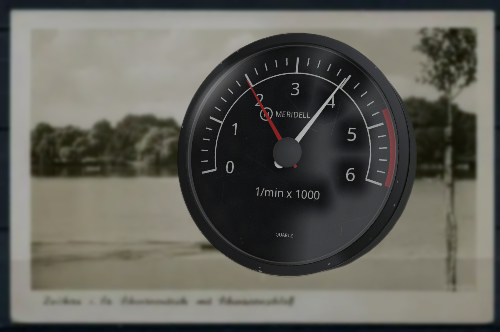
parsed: 4000 rpm
